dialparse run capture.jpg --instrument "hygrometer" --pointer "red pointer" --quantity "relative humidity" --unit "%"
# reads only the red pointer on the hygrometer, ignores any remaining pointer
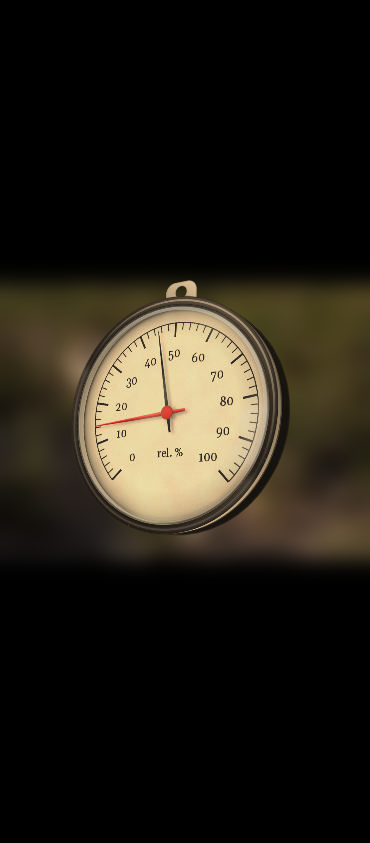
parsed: 14 %
